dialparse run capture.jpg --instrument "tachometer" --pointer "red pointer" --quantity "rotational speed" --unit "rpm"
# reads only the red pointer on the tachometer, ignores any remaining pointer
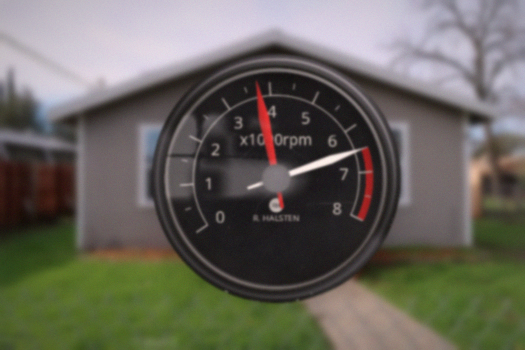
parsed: 3750 rpm
